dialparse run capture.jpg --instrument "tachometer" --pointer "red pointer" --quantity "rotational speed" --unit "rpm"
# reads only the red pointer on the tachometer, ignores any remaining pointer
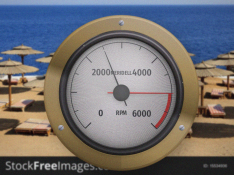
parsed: 5000 rpm
